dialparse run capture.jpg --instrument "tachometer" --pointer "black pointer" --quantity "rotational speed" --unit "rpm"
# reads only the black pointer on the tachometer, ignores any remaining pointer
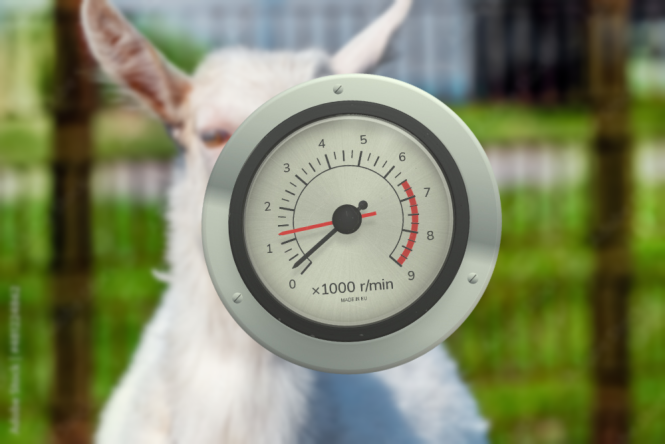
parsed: 250 rpm
